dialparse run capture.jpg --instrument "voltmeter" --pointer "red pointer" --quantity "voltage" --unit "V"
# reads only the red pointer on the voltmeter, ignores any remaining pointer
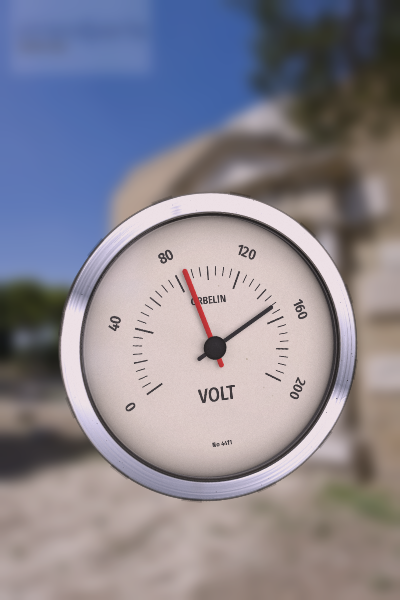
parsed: 85 V
